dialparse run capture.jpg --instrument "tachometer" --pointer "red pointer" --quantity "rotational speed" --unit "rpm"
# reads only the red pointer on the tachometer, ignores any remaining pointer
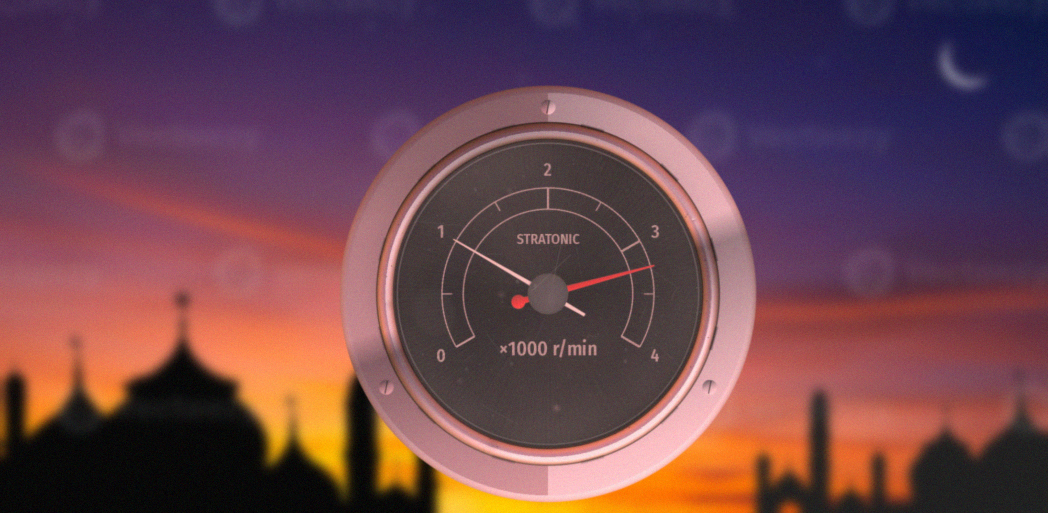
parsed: 3250 rpm
